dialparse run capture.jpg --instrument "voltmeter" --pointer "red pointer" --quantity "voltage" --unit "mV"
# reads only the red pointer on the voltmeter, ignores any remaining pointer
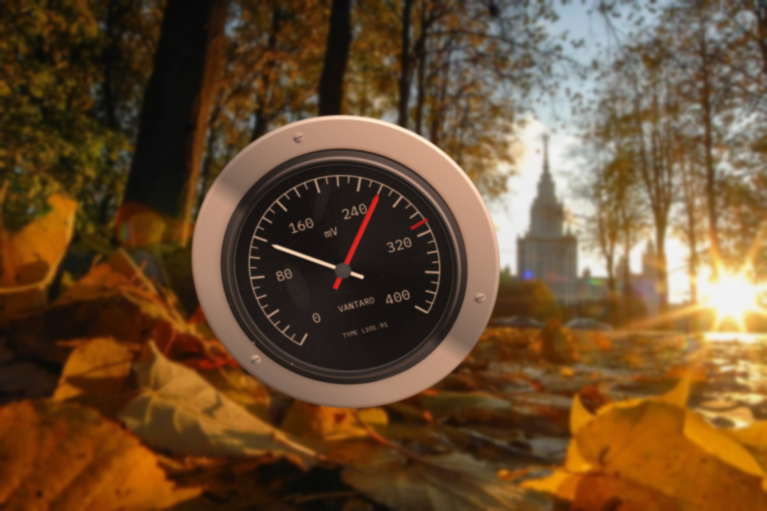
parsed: 260 mV
